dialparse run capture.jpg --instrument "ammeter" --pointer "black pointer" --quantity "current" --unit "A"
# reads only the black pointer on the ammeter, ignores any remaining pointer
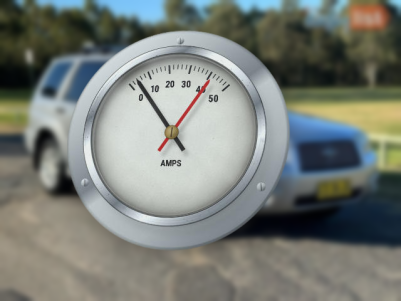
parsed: 4 A
